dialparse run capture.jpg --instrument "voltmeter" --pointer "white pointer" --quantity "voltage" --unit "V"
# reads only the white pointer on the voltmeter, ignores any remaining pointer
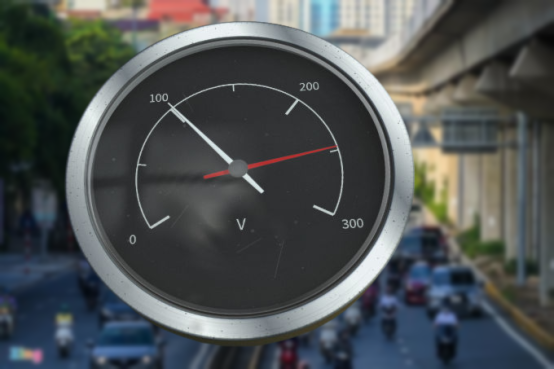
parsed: 100 V
